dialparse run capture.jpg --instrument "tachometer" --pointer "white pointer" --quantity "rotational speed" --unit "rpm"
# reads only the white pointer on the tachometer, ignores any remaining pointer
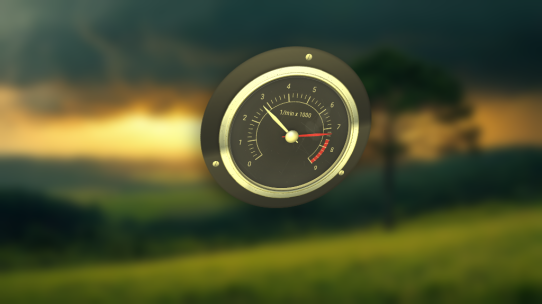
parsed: 2800 rpm
